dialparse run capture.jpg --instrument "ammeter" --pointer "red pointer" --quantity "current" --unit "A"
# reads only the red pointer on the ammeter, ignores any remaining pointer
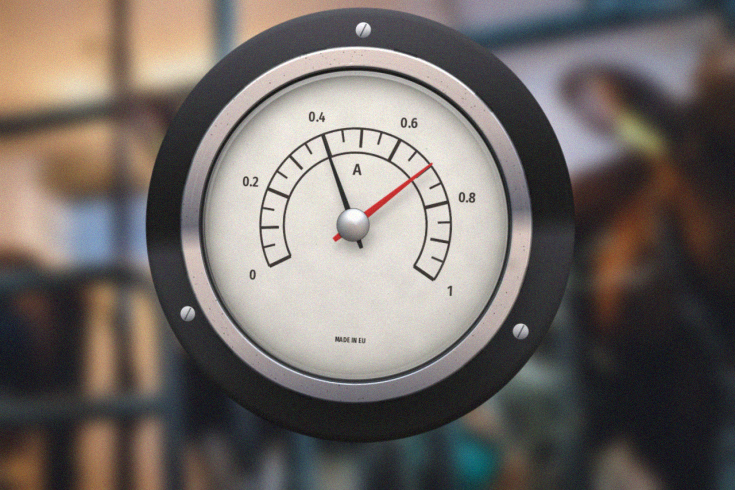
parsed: 0.7 A
